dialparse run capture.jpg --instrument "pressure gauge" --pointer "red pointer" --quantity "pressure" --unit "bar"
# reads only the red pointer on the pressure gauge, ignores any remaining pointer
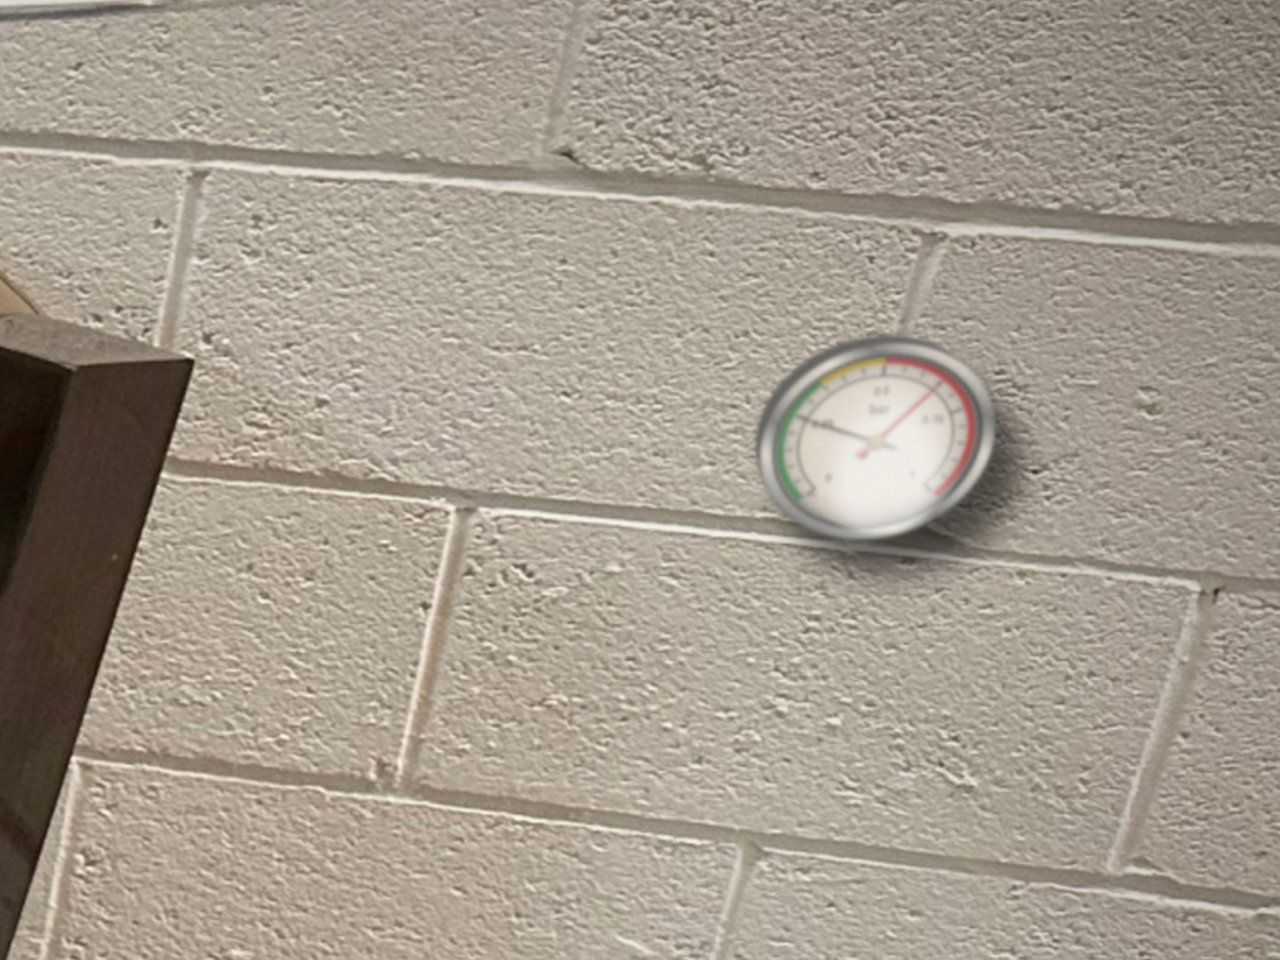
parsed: 0.65 bar
